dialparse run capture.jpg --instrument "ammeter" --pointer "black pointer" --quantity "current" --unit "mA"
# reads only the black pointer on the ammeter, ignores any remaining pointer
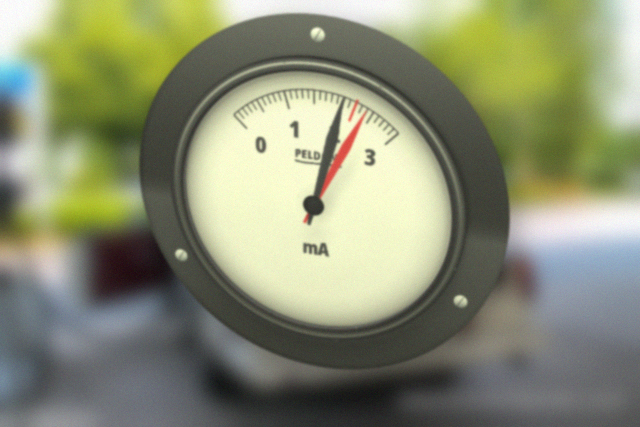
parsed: 2 mA
